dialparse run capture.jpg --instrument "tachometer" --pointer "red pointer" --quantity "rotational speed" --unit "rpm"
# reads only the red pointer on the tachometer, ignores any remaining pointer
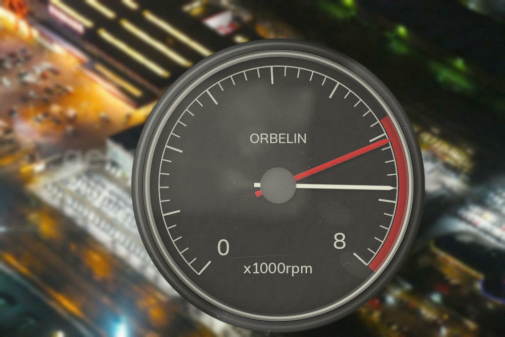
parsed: 6100 rpm
